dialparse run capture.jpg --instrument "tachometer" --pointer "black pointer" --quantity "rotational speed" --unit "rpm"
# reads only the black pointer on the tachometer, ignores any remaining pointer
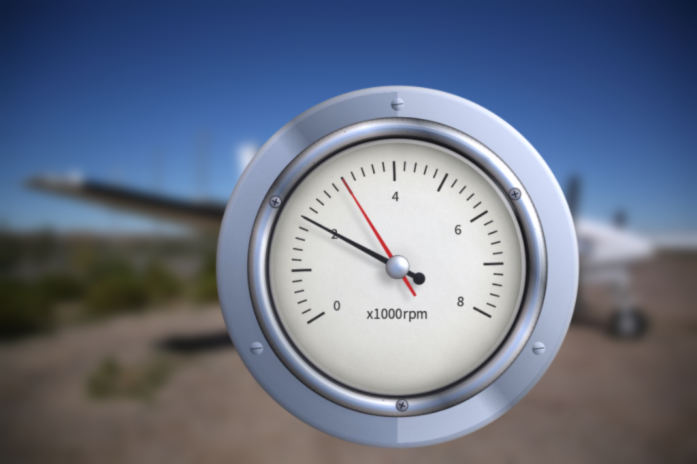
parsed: 2000 rpm
